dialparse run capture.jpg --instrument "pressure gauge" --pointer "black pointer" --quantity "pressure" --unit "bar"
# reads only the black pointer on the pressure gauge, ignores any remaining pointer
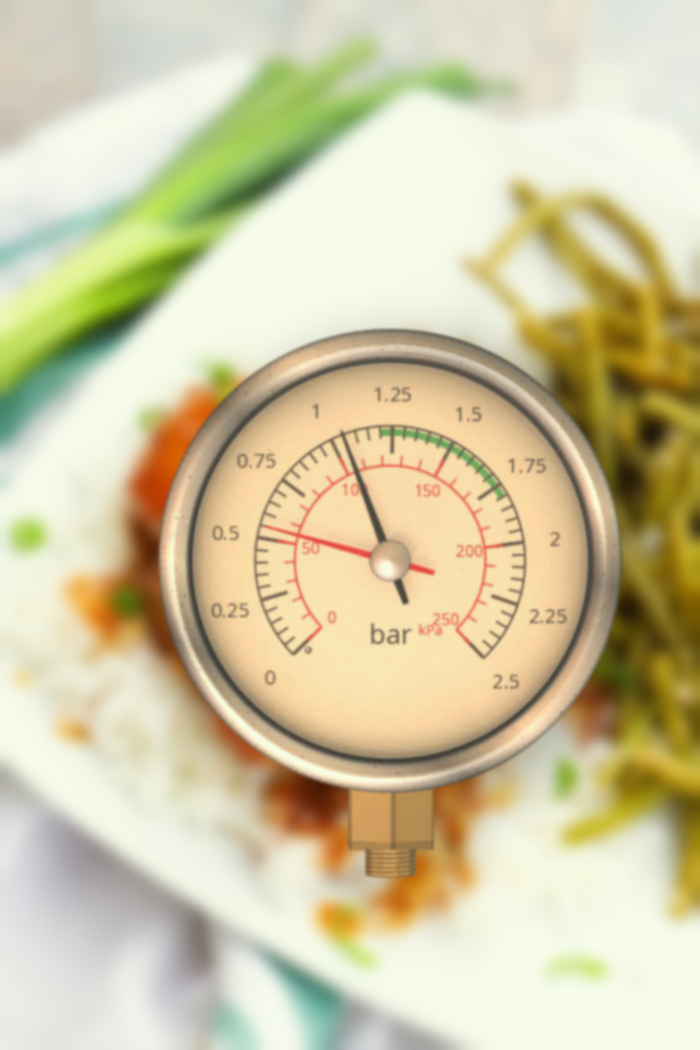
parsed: 1.05 bar
